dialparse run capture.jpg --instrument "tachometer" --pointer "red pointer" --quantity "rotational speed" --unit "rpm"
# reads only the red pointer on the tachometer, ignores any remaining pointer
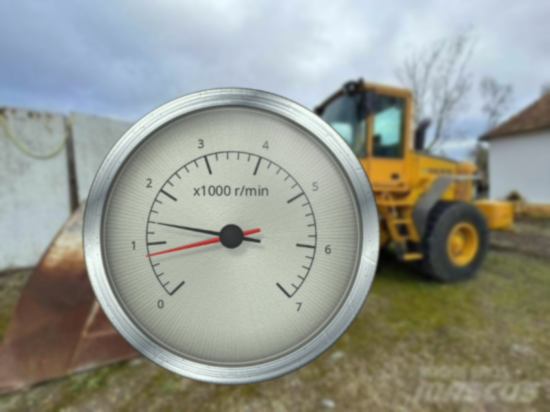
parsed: 800 rpm
